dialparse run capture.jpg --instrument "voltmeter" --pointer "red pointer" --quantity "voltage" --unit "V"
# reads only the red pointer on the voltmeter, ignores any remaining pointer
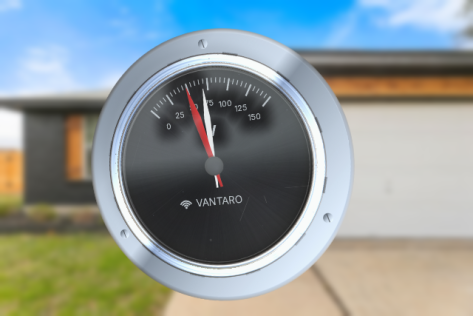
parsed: 50 V
